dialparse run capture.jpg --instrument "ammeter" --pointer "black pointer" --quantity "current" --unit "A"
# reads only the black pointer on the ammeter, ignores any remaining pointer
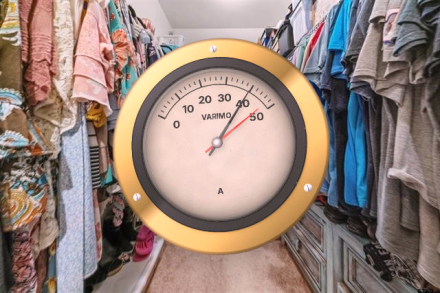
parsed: 40 A
